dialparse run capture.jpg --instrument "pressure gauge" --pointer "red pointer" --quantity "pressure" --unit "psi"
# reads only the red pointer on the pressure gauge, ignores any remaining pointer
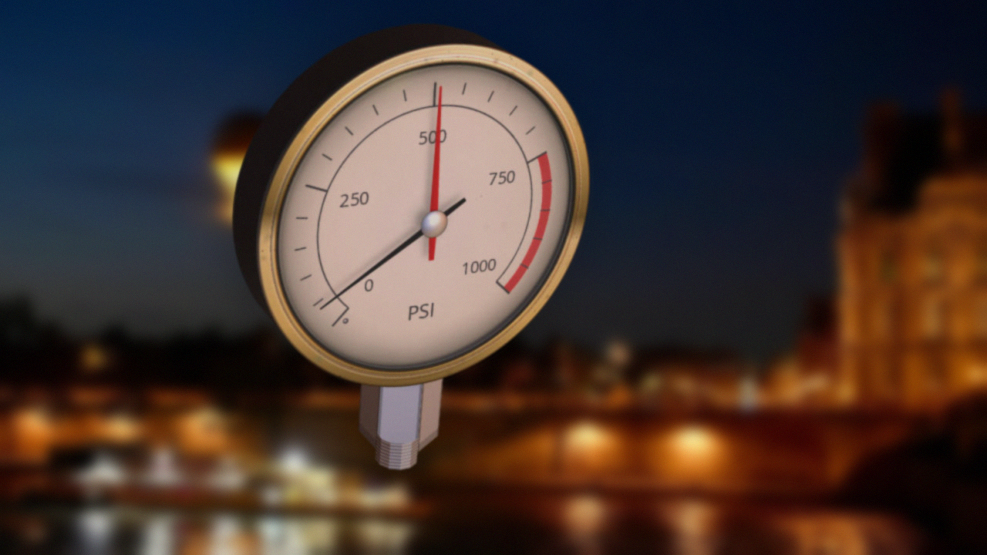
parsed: 500 psi
